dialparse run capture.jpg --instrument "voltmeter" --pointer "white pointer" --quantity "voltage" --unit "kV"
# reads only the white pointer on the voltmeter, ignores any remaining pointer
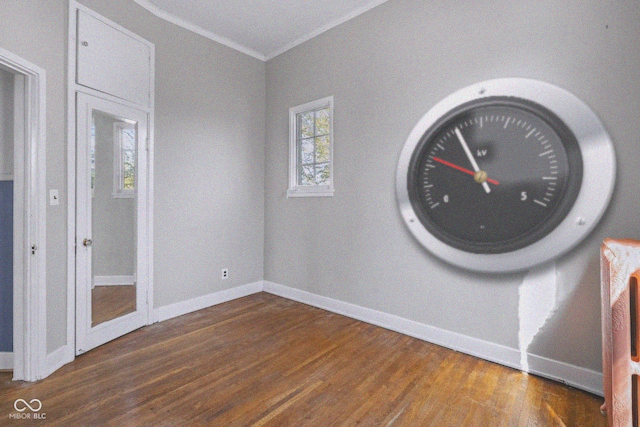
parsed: 2 kV
